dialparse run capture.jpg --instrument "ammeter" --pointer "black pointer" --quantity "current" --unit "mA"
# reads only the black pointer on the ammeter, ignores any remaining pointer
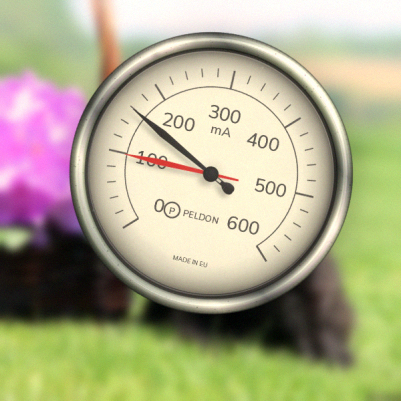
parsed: 160 mA
